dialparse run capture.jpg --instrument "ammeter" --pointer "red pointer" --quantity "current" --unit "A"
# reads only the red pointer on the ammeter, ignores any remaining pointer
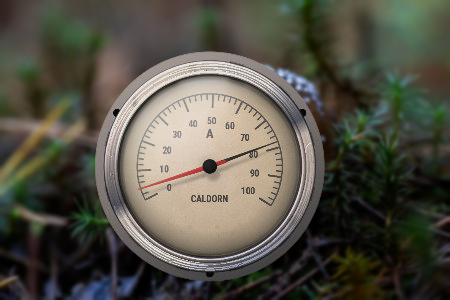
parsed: 4 A
